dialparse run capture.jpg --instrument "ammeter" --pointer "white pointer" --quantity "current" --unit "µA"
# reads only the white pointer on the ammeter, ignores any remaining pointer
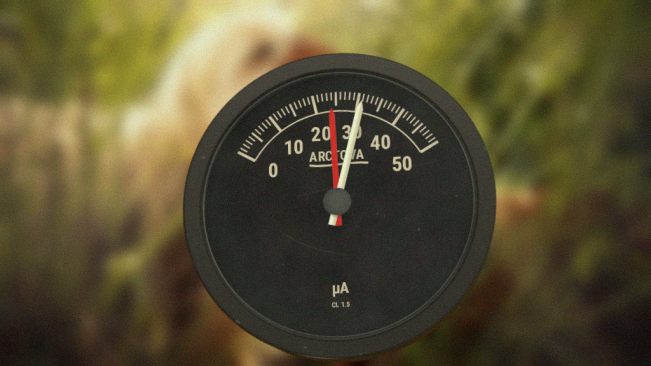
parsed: 31 µA
